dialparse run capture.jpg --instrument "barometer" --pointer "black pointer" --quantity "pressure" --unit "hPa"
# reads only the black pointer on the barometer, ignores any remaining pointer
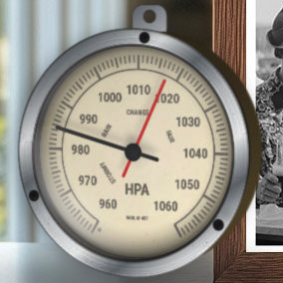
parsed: 985 hPa
